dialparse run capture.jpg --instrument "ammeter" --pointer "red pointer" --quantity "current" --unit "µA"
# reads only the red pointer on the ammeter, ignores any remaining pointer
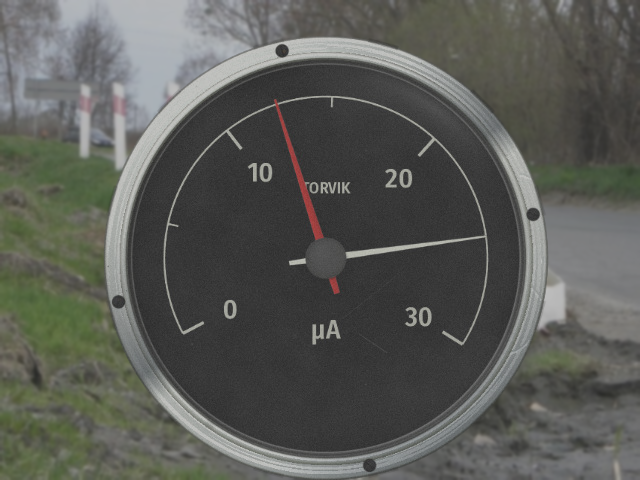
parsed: 12.5 µA
